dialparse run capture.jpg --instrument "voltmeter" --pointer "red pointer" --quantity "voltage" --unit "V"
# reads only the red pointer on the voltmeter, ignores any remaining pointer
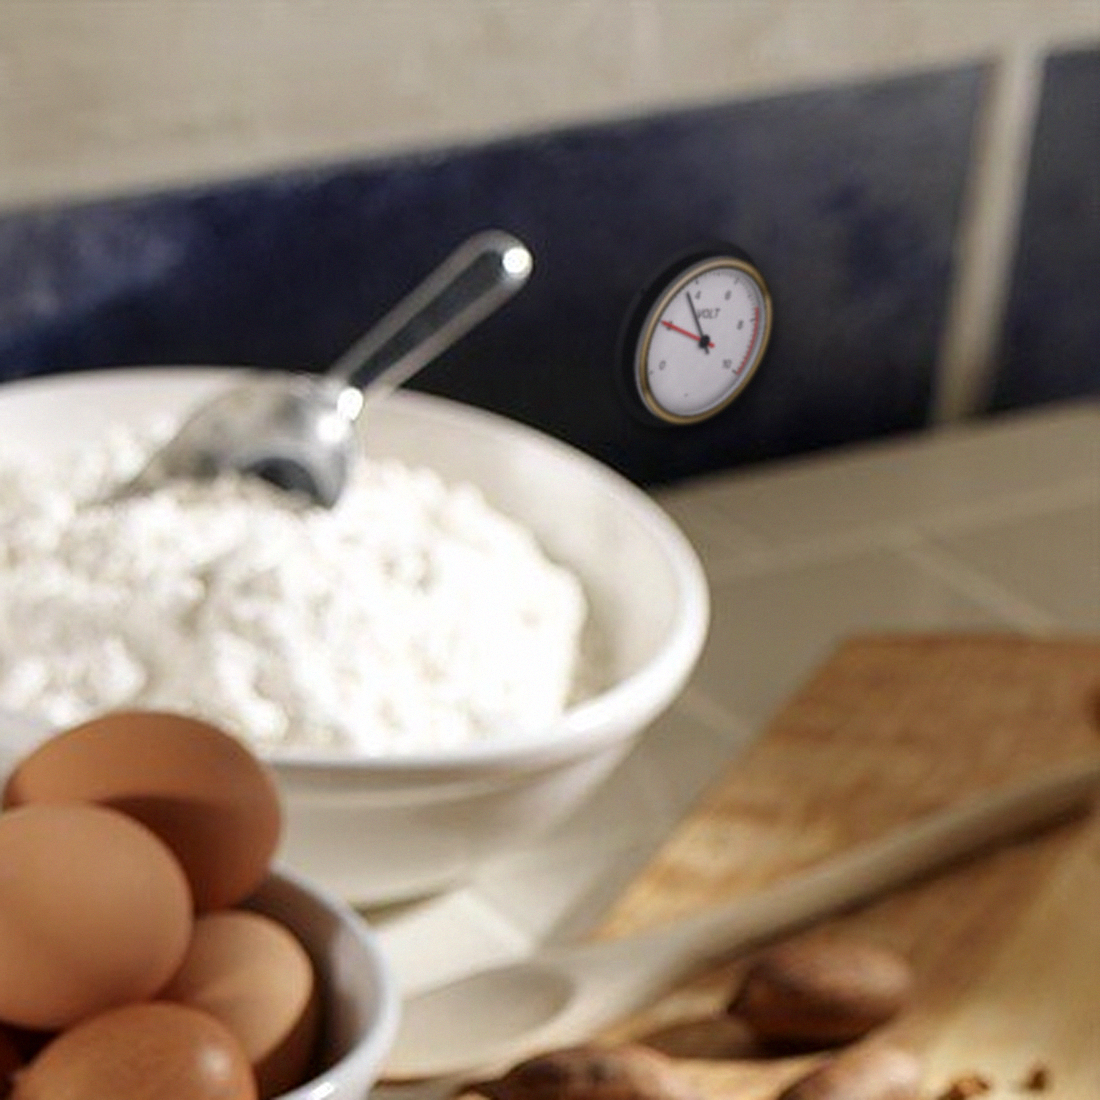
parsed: 2 V
